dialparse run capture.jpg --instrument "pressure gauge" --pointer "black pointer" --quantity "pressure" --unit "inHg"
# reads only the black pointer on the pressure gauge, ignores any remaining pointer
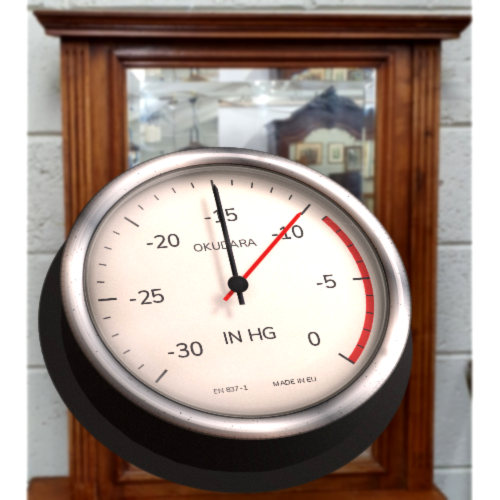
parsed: -15 inHg
